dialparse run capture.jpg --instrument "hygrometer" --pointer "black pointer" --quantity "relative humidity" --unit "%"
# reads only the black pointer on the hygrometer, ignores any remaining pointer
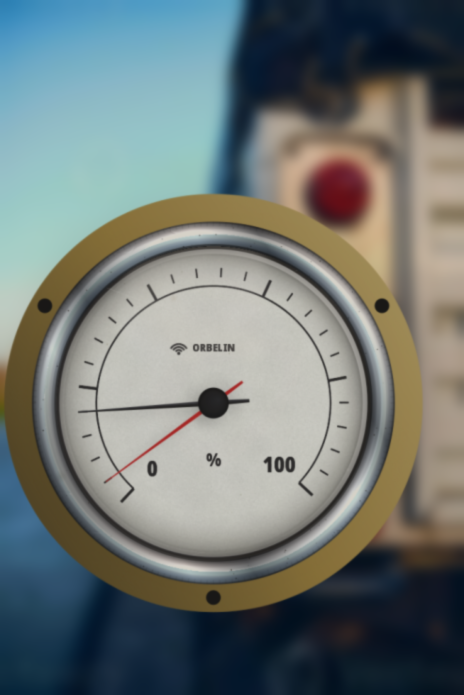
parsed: 16 %
